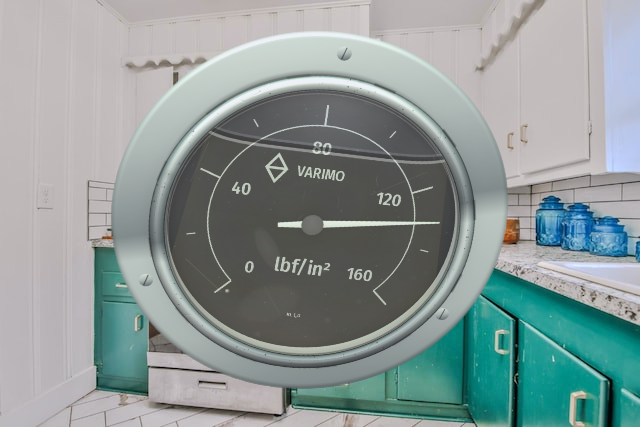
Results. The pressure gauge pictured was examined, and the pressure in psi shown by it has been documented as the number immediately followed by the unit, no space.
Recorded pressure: 130psi
